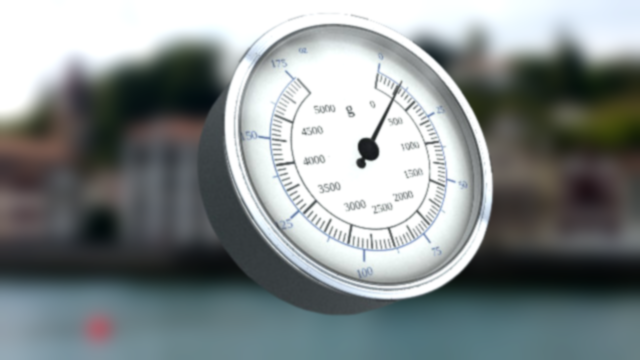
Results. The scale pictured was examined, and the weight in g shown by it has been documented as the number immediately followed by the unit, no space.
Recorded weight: 250g
